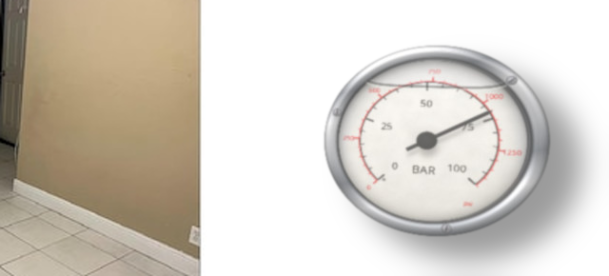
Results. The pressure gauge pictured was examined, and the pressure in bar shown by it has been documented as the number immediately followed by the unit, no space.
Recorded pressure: 72.5bar
